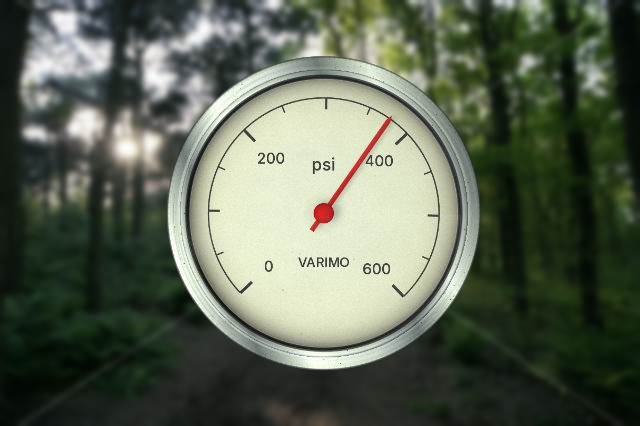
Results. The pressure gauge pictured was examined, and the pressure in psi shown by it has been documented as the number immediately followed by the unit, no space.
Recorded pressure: 375psi
